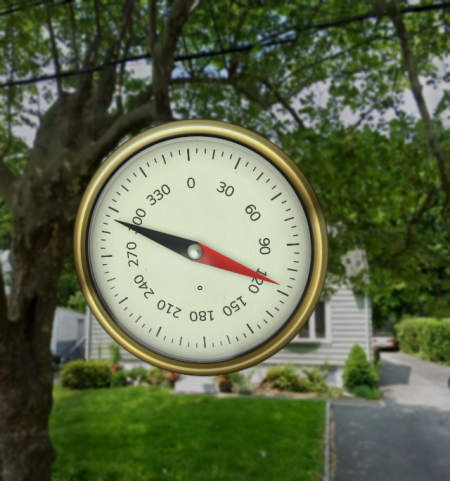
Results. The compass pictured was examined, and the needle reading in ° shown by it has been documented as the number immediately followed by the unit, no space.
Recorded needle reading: 115°
